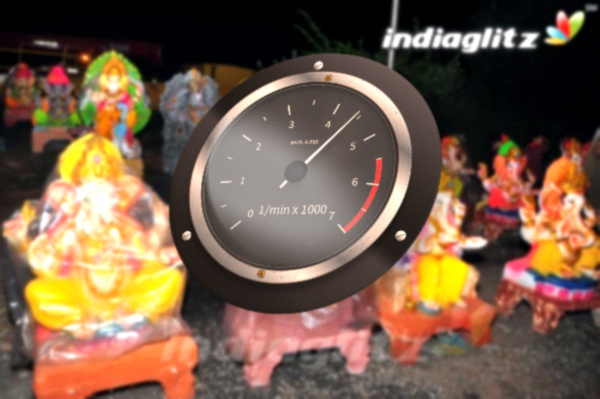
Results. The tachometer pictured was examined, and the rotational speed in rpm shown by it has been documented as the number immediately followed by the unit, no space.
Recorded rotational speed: 4500rpm
